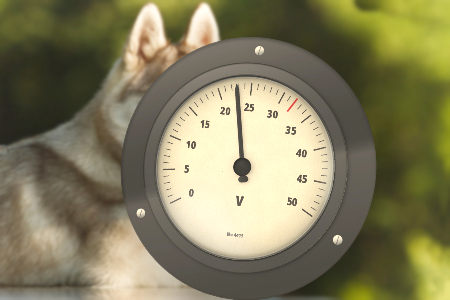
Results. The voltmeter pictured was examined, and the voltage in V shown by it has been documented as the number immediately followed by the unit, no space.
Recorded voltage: 23V
